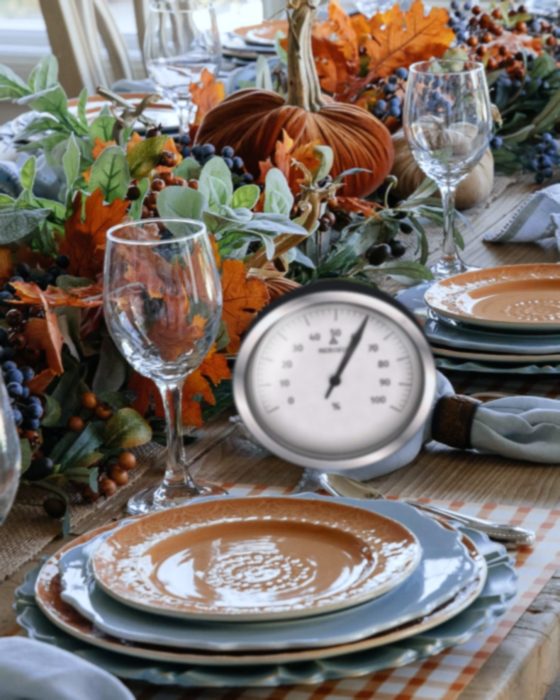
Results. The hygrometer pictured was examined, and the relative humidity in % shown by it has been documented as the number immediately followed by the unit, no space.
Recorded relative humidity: 60%
